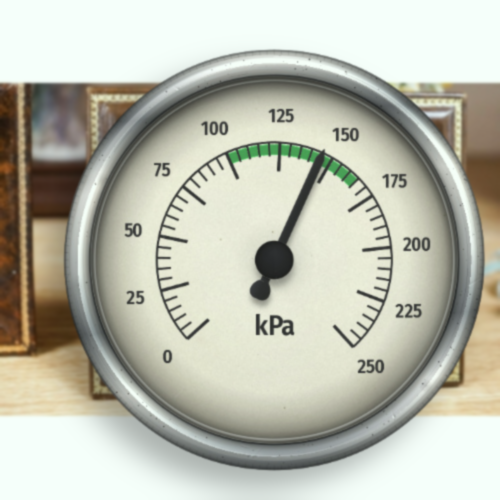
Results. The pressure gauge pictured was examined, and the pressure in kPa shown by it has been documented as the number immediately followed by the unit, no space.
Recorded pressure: 145kPa
